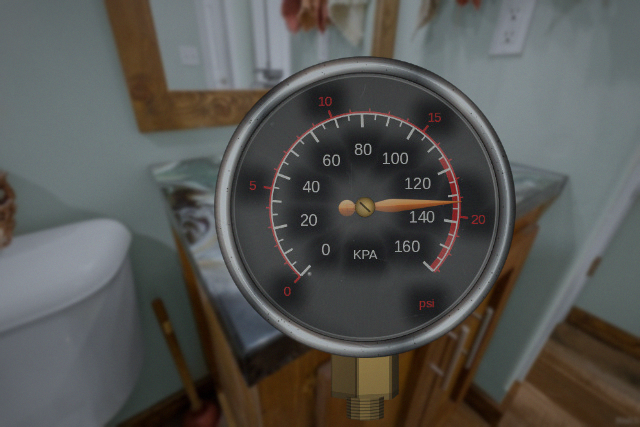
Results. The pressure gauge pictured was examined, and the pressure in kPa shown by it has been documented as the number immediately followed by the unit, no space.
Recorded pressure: 132.5kPa
